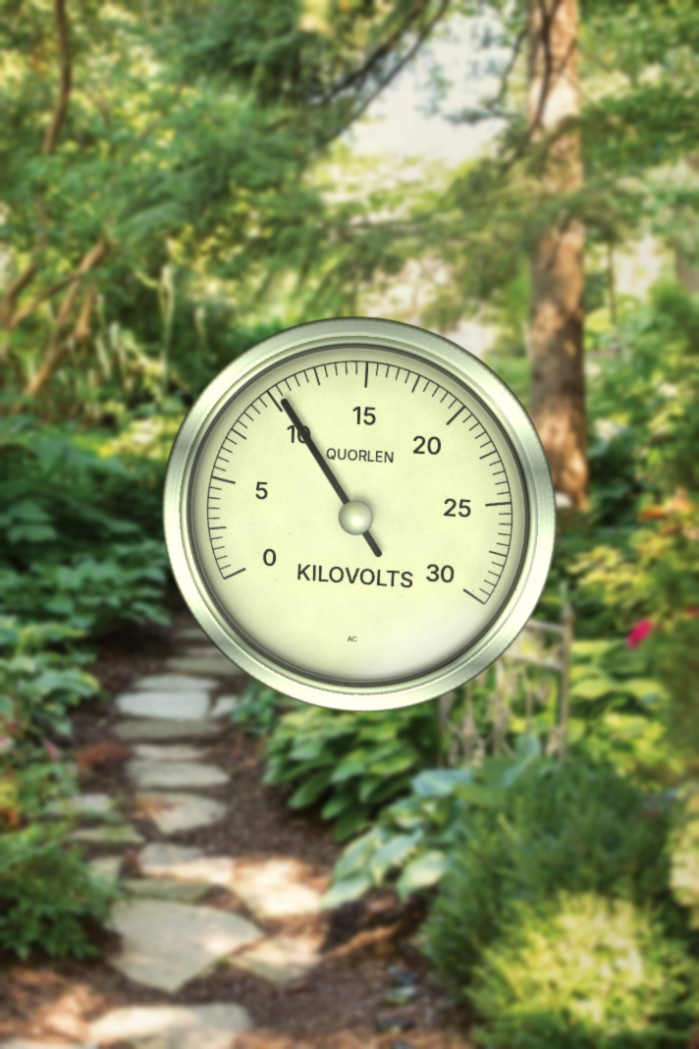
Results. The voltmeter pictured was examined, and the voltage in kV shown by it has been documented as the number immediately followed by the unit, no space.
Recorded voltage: 10.5kV
